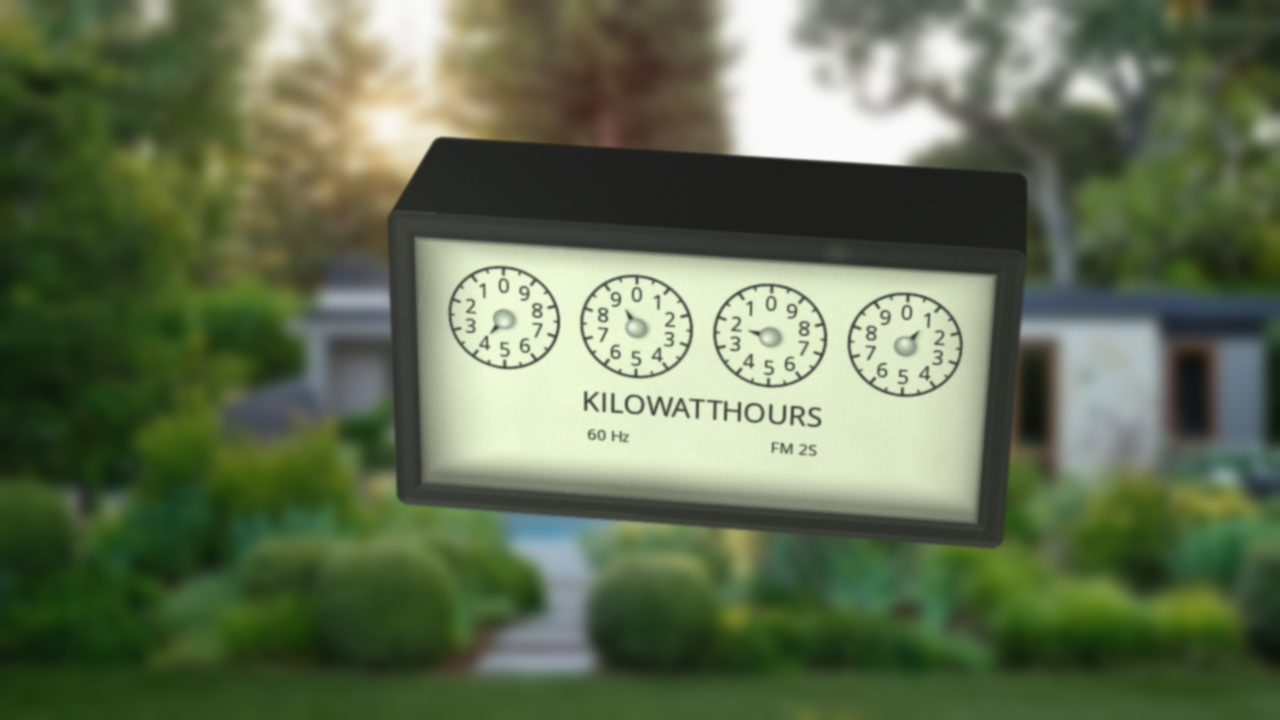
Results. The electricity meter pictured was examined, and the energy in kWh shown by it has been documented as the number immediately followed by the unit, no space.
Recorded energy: 3921kWh
